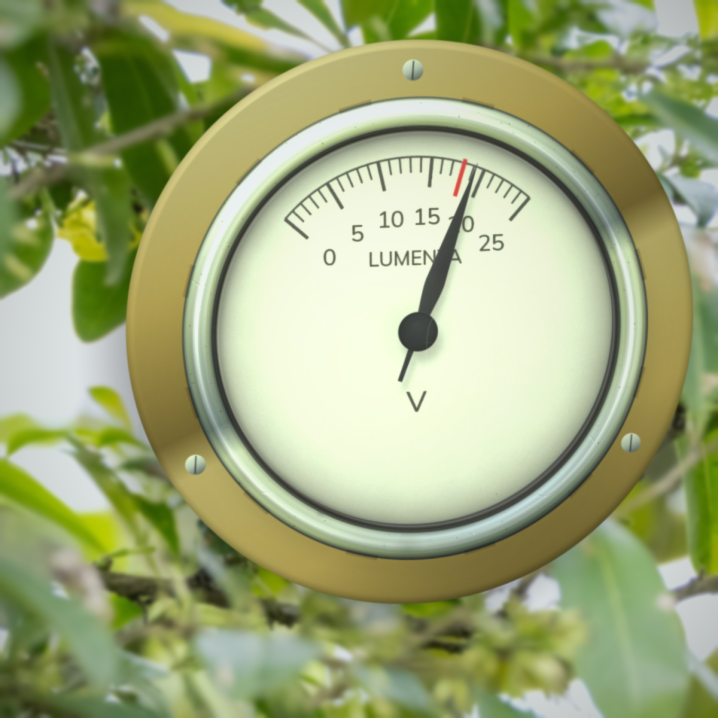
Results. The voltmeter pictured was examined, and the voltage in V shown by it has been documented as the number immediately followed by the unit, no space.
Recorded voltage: 19V
